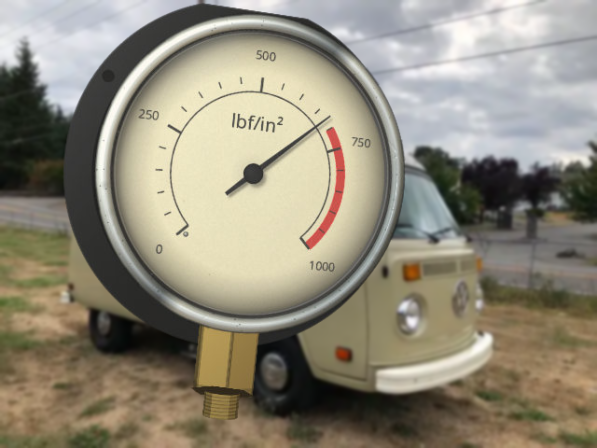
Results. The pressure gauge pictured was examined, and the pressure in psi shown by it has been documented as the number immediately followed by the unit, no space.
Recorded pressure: 675psi
